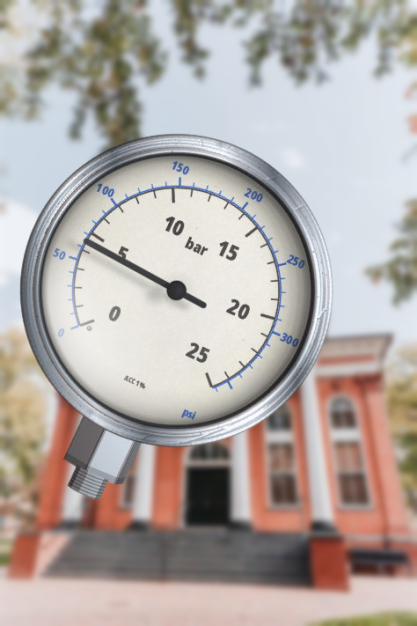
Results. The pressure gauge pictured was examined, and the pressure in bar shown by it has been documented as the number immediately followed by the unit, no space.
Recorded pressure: 4.5bar
